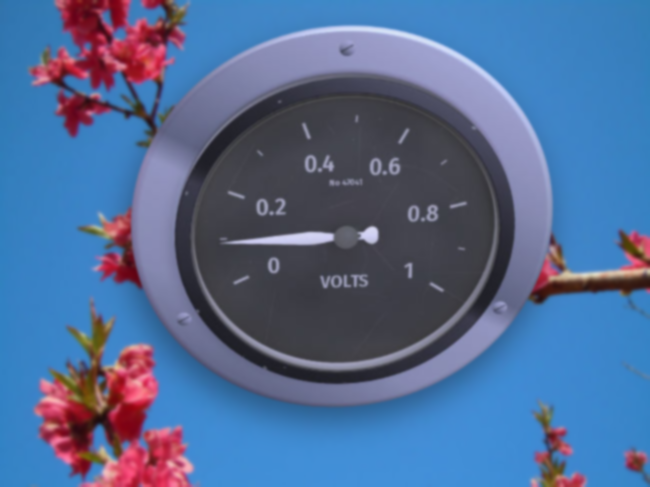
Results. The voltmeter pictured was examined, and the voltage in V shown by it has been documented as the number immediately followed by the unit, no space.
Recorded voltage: 0.1V
